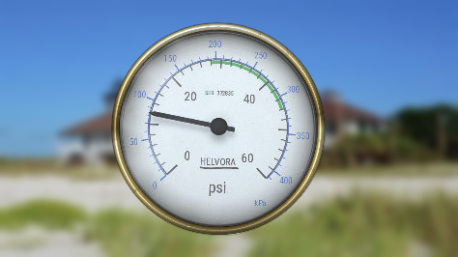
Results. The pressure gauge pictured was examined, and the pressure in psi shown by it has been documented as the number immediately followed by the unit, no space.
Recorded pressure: 12psi
